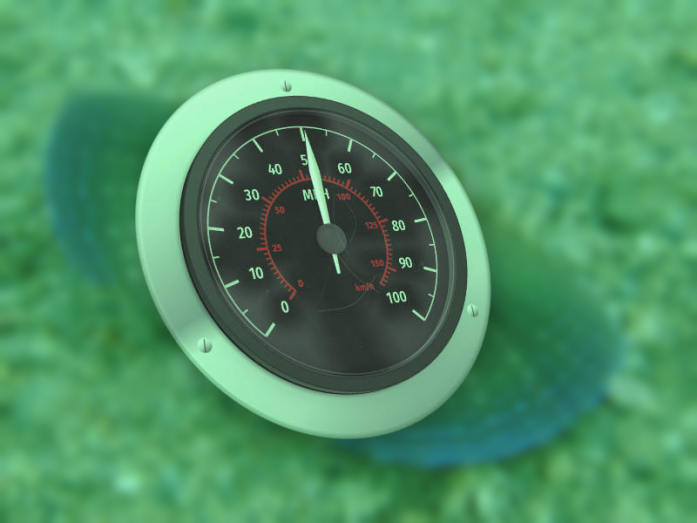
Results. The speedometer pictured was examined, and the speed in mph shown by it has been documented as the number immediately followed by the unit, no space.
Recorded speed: 50mph
